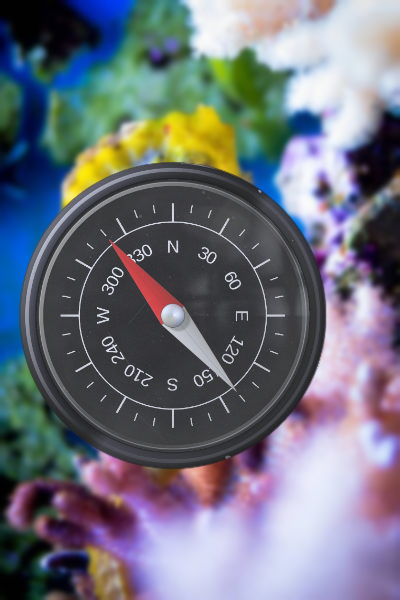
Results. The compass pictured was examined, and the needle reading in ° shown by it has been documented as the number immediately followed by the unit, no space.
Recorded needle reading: 320°
